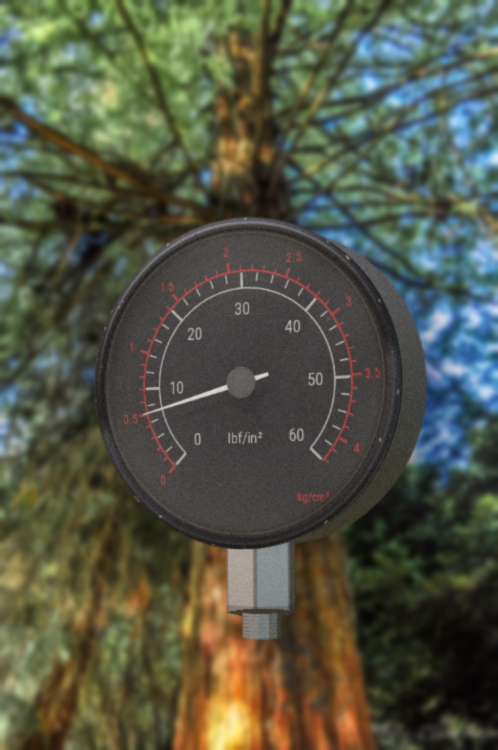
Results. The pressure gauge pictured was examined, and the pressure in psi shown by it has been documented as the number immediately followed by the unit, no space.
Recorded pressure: 7psi
